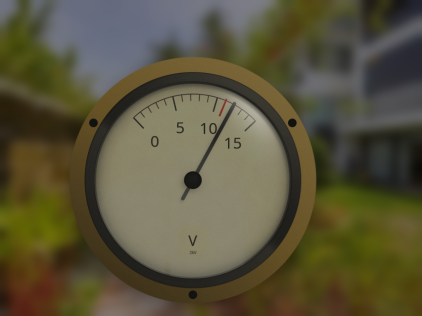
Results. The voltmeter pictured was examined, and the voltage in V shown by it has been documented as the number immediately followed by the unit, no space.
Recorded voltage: 12V
